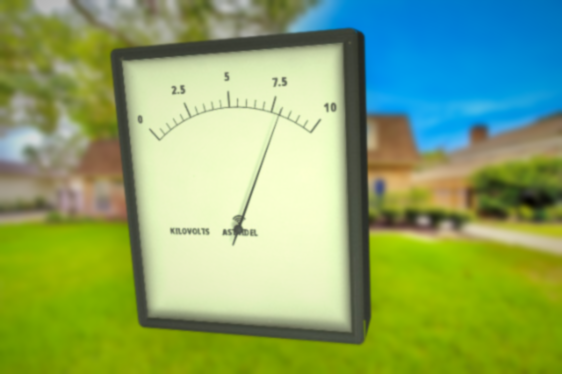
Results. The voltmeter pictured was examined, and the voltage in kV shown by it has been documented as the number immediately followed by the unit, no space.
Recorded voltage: 8kV
